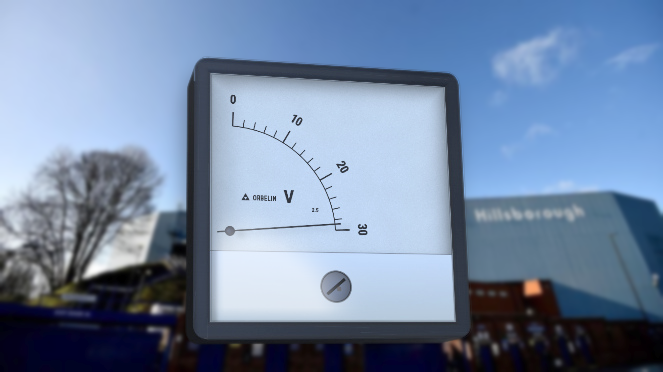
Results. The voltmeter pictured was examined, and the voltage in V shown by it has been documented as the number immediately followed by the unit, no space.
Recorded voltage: 29V
